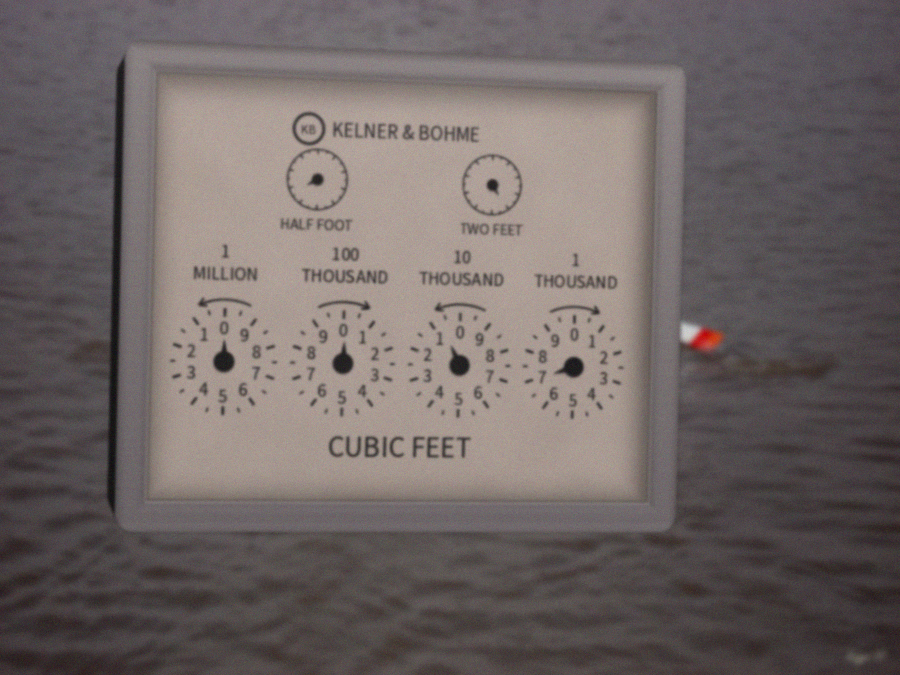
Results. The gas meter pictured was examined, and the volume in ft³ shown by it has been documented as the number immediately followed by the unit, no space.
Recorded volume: 700ft³
